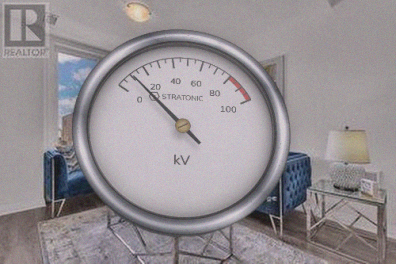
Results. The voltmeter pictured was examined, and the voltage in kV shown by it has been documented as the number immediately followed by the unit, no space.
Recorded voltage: 10kV
